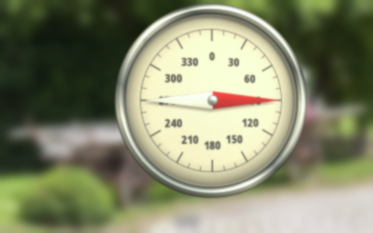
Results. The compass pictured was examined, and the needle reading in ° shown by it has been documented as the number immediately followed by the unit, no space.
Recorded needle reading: 90°
